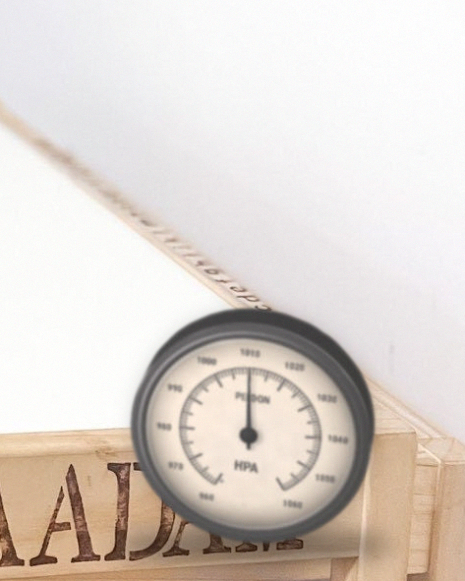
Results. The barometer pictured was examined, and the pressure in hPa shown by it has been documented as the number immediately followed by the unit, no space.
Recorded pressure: 1010hPa
